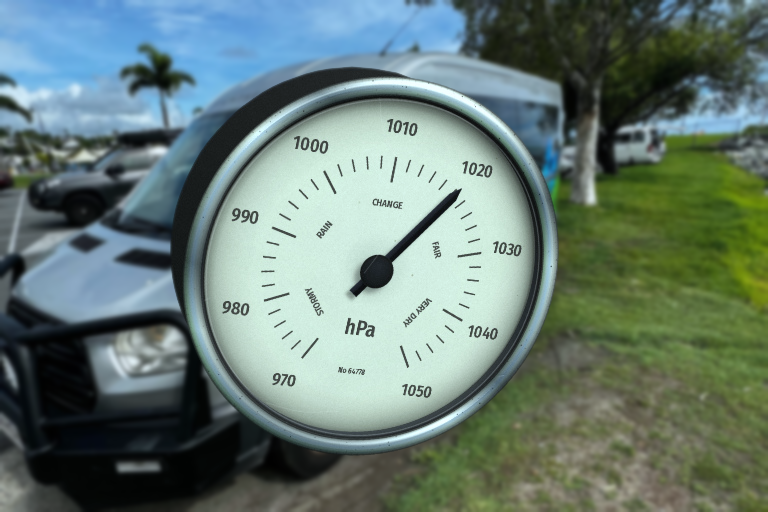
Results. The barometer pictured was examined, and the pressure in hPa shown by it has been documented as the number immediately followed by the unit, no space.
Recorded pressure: 1020hPa
